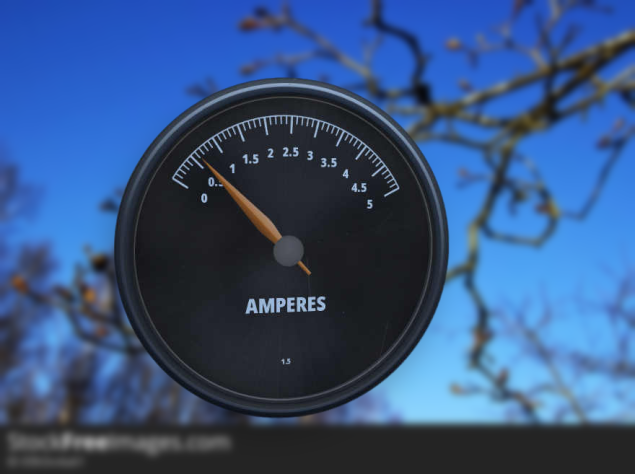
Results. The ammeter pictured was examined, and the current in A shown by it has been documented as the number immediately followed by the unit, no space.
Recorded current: 0.6A
